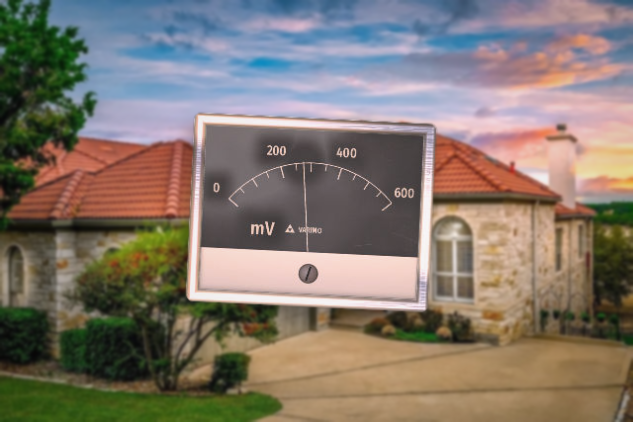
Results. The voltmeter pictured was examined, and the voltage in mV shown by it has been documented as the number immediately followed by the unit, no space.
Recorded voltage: 275mV
